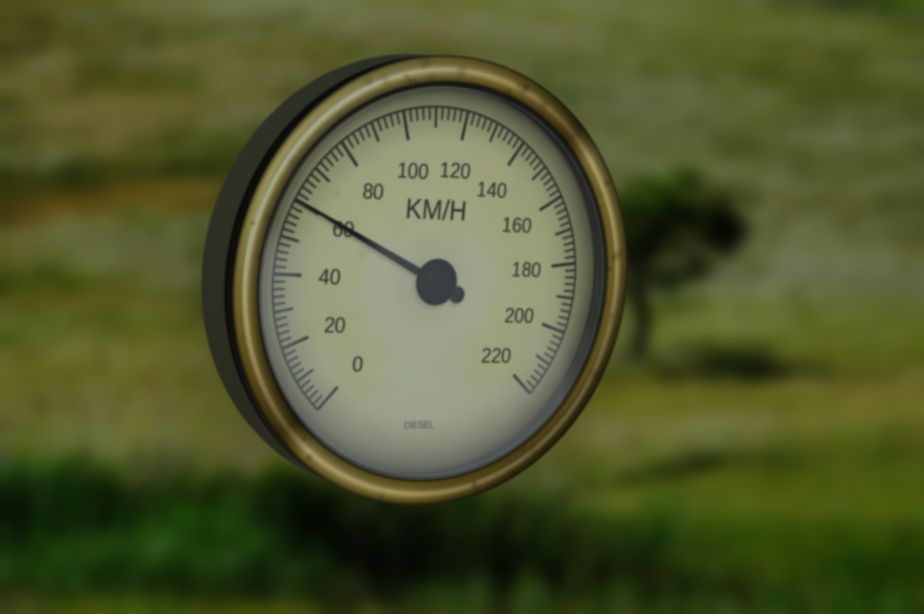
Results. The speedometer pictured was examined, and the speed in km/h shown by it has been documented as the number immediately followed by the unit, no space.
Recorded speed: 60km/h
